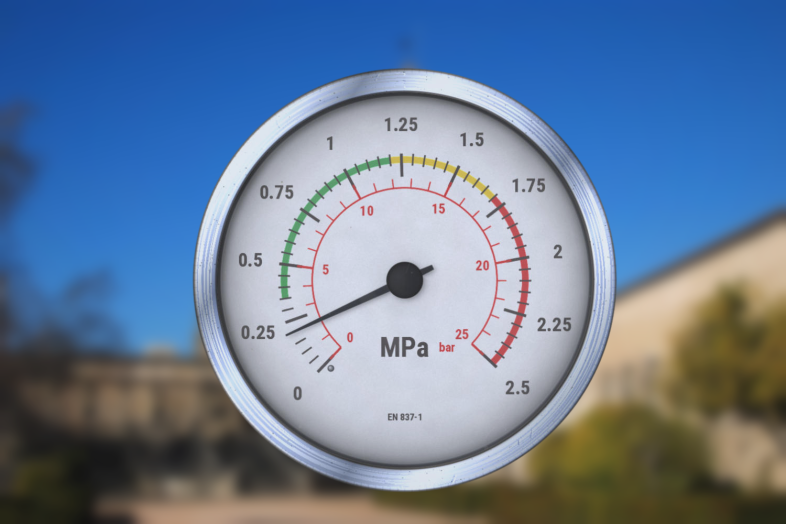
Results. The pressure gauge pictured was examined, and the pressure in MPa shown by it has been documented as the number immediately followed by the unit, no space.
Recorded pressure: 0.2MPa
